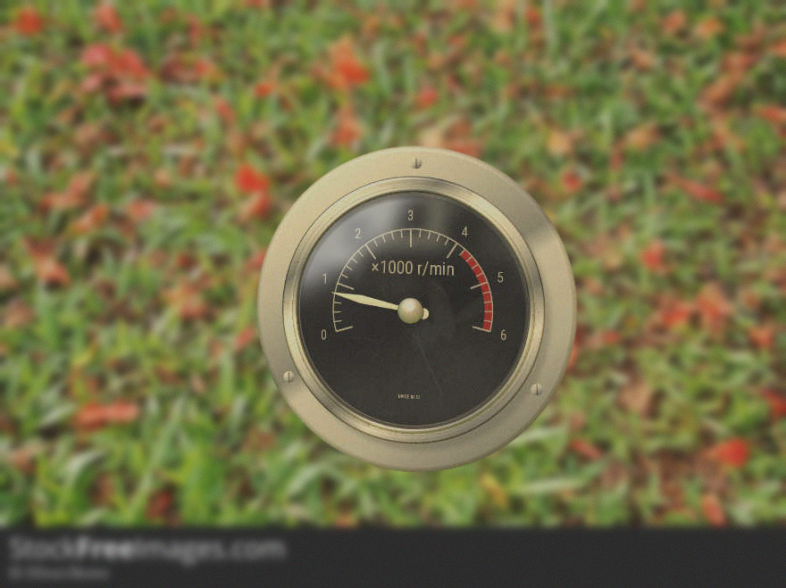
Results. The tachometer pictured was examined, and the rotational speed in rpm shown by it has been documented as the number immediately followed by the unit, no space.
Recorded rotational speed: 800rpm
